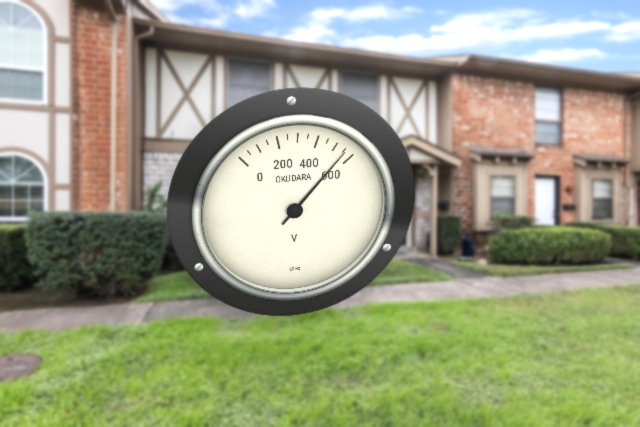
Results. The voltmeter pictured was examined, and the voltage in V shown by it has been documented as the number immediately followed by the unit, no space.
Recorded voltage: 550V
